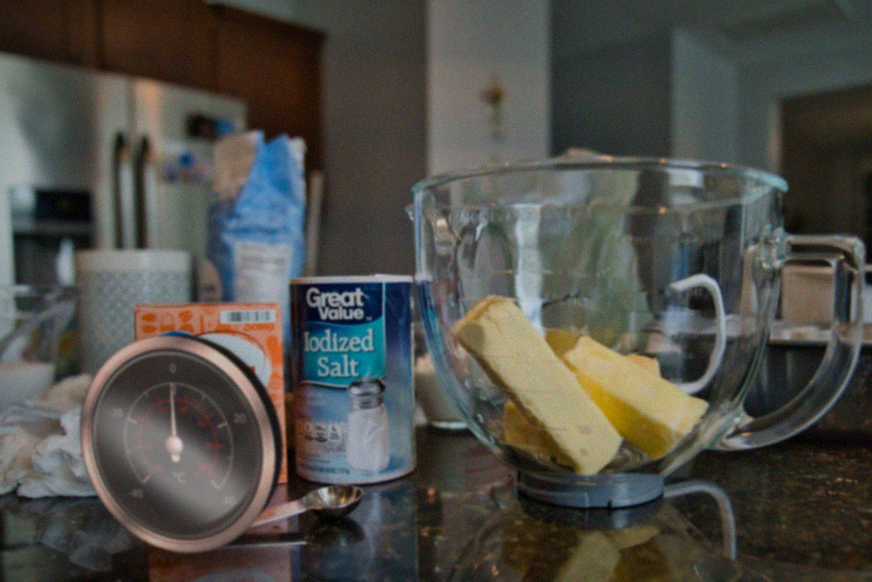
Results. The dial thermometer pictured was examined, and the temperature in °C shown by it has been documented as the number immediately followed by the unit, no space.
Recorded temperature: 0°C
